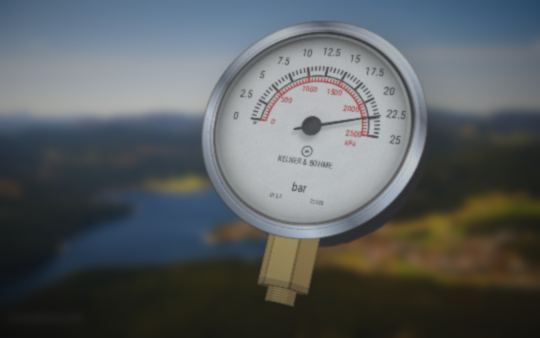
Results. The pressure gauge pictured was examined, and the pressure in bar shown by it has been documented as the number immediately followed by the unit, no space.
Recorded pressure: 22.5bar
